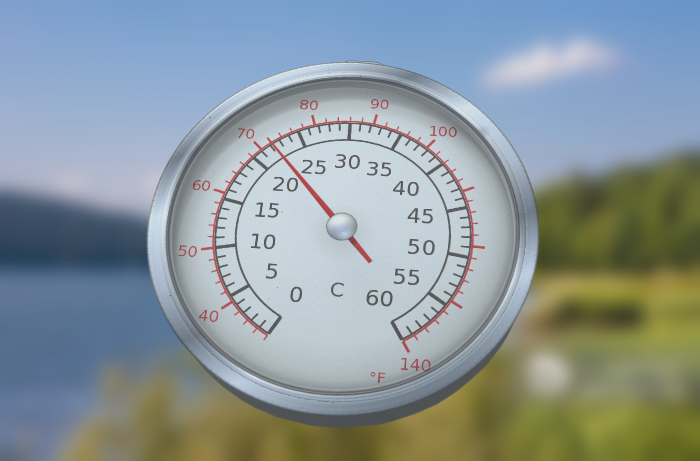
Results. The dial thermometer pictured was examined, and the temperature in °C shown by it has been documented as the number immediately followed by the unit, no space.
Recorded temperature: 22°C
